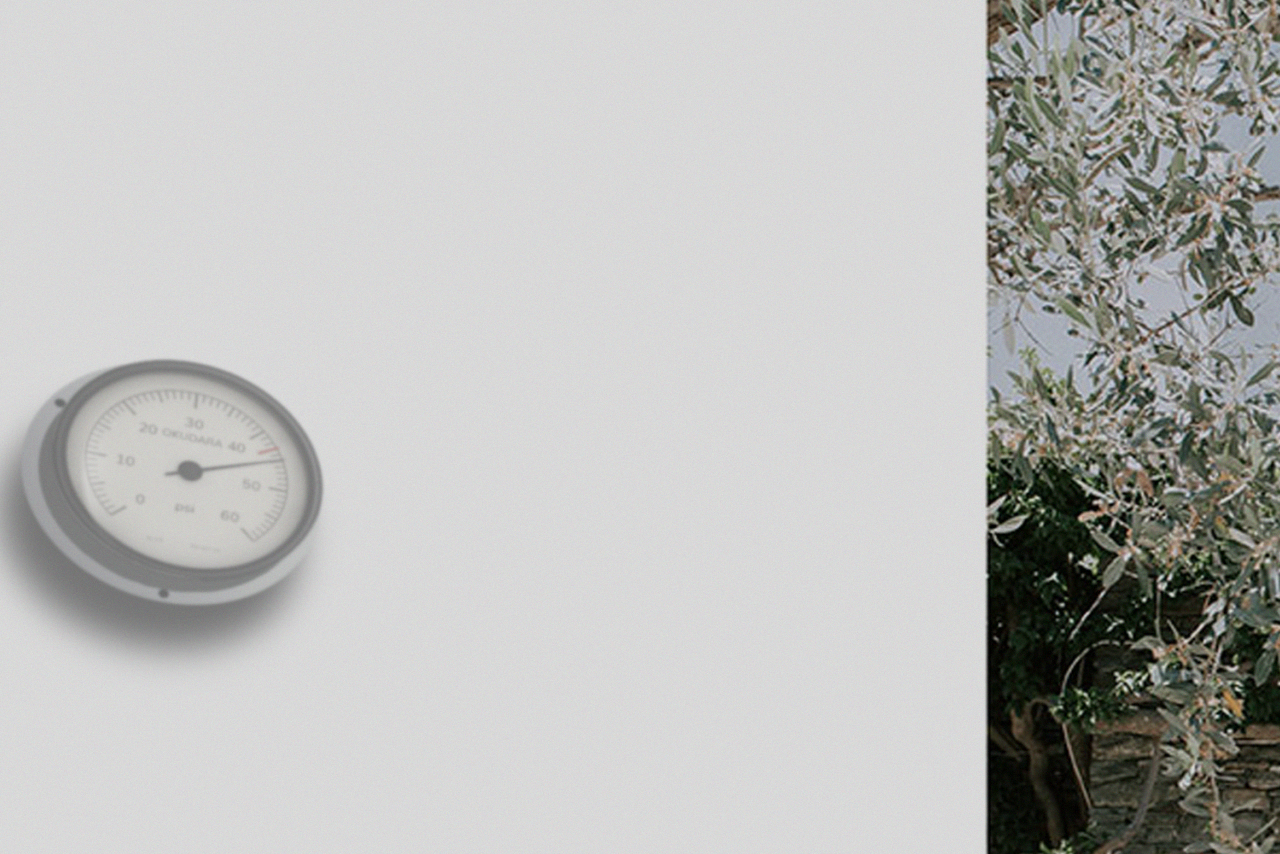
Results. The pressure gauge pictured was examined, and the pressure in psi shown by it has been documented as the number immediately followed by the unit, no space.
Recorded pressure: 45psi
